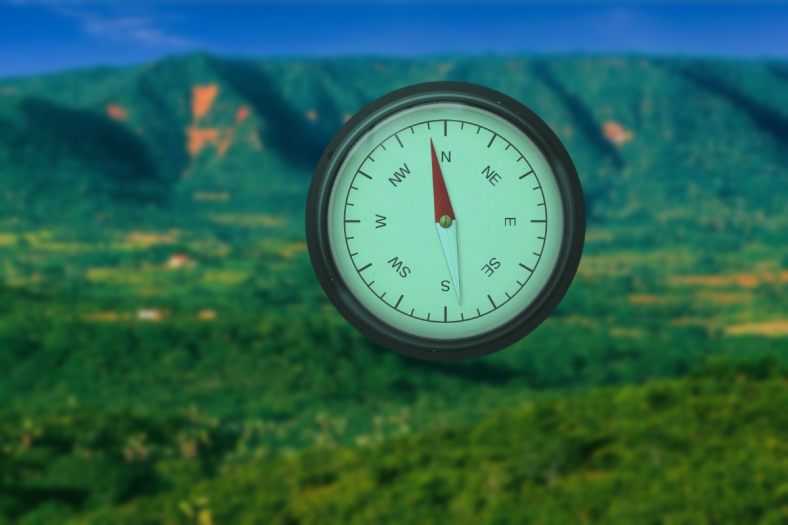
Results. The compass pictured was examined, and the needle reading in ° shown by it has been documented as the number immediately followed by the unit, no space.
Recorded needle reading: 350°
